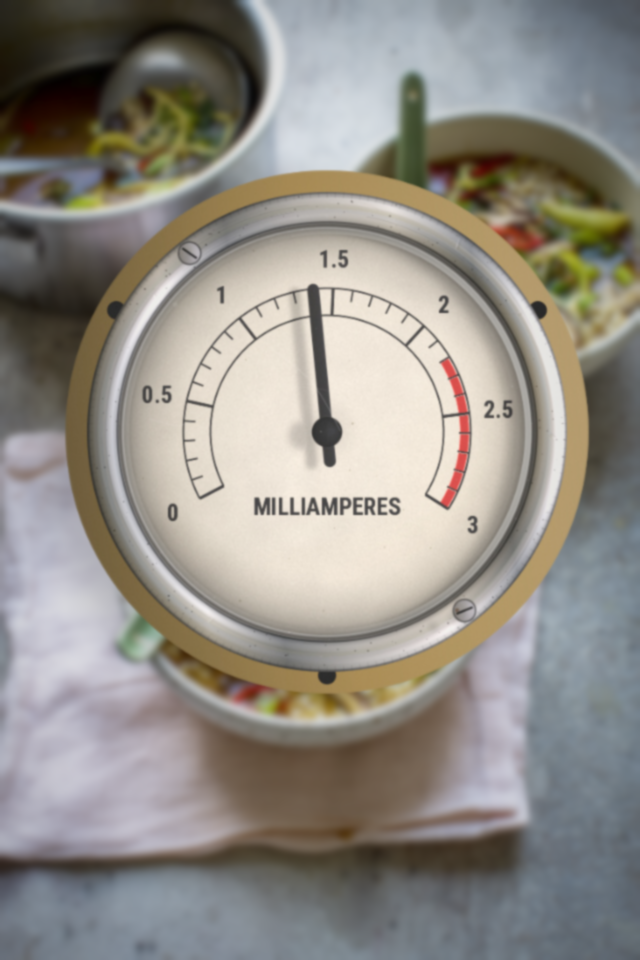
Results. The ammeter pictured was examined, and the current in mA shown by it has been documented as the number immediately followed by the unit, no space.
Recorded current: 1.4mA
